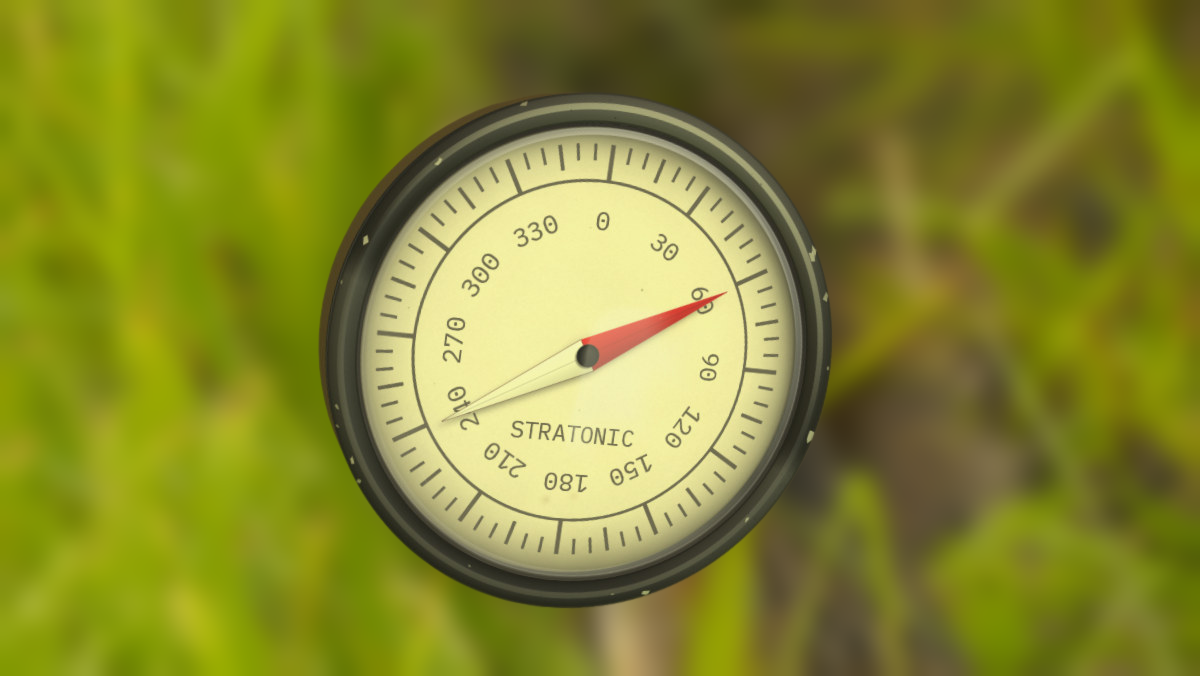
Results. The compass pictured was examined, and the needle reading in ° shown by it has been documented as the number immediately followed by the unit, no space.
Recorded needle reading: 60°
